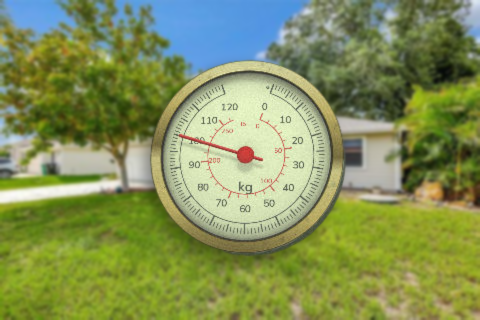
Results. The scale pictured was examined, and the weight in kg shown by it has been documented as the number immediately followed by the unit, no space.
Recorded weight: 100kg
